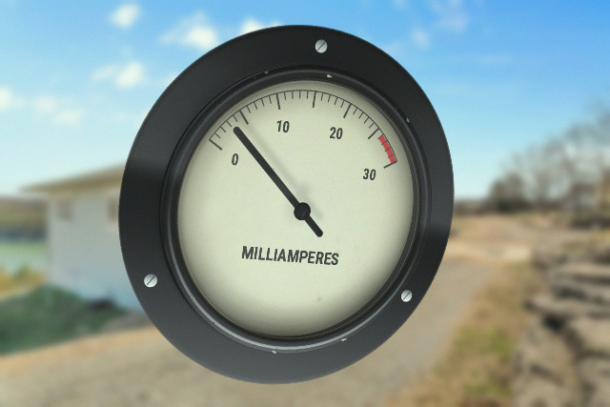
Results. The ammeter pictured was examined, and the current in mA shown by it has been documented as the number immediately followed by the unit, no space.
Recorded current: 3mA
